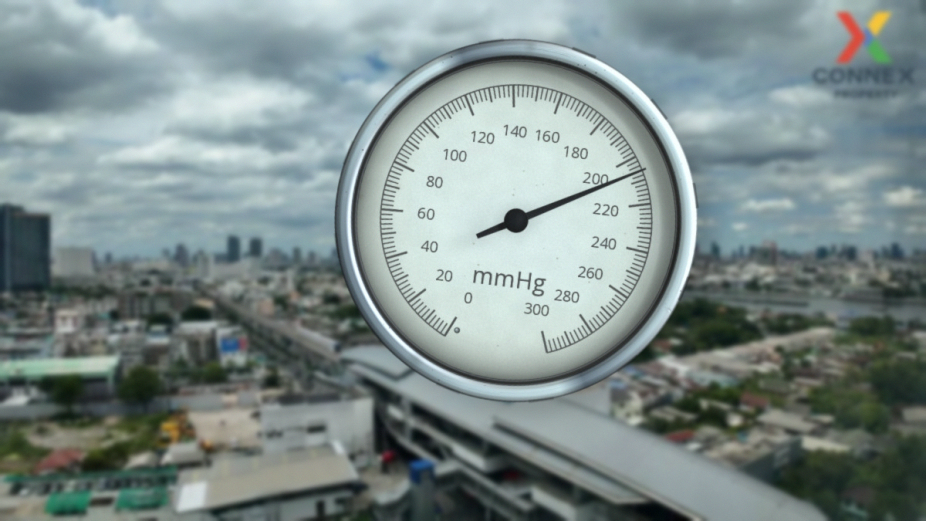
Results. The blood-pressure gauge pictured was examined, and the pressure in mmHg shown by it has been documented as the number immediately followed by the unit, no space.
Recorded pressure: 206mmHg
